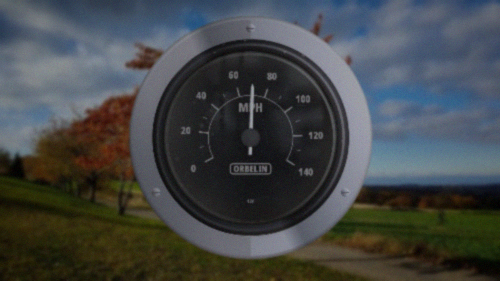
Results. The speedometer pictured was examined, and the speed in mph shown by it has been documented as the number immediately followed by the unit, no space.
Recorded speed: 70mph
